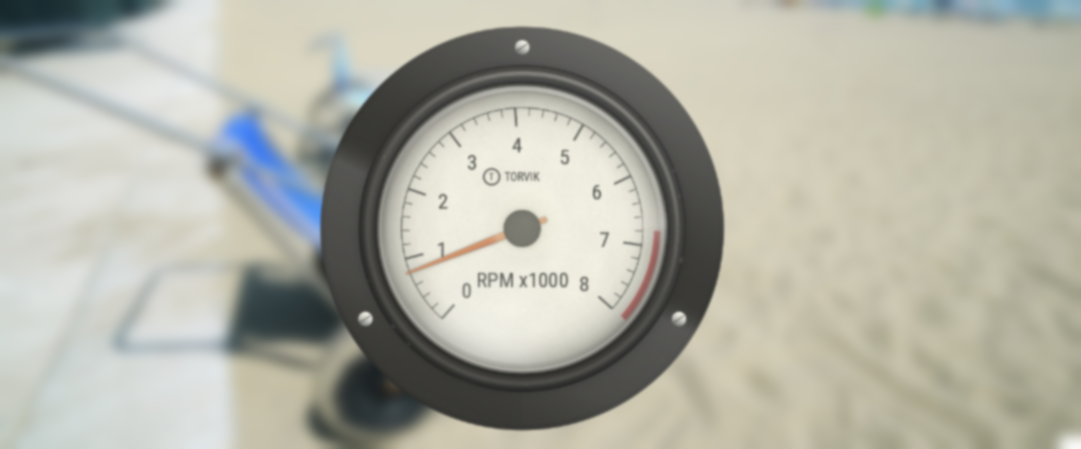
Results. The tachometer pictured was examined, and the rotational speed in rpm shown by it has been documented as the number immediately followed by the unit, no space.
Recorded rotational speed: 800rpm
